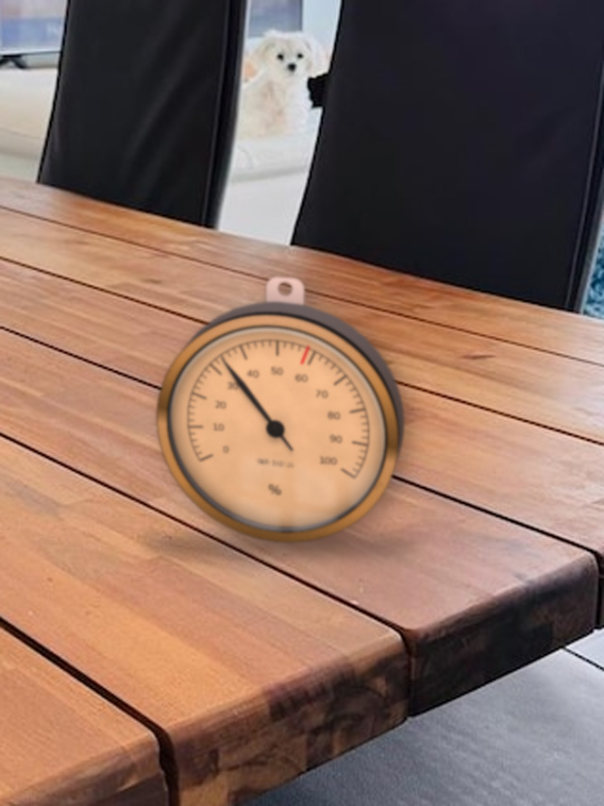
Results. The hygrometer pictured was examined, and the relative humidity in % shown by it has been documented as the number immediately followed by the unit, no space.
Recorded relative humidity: 34%
